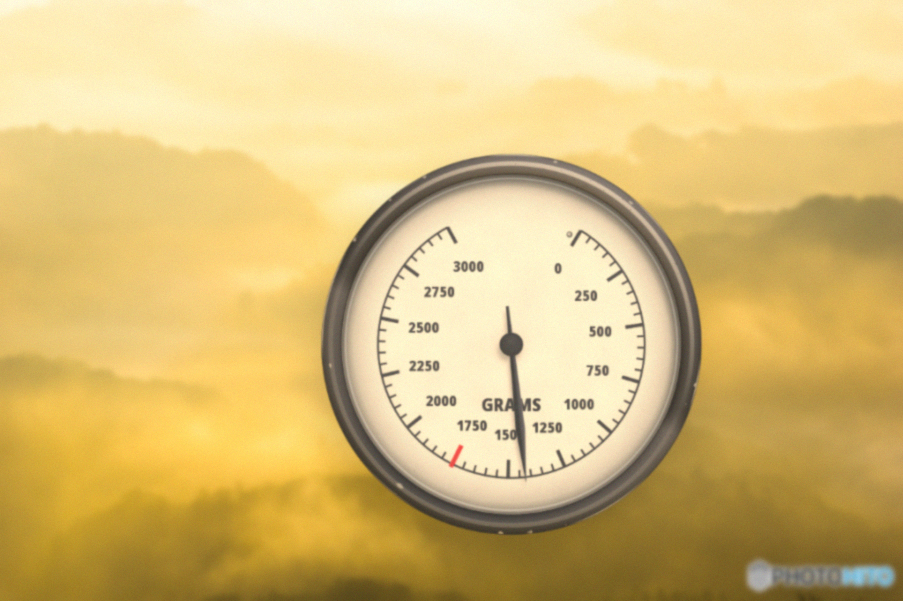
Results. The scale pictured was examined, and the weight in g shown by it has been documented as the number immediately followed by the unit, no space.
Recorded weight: 1425g
